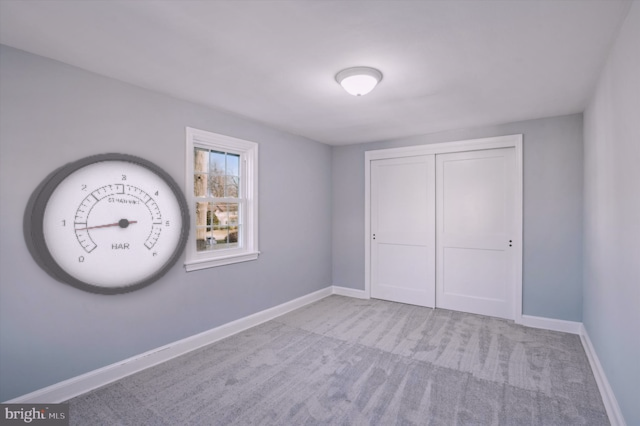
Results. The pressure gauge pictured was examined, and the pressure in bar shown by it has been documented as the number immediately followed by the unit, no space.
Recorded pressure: 0.8bar
